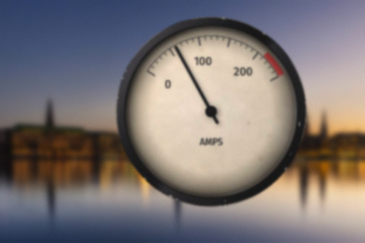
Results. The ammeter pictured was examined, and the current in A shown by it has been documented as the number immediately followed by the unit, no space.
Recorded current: 60A
